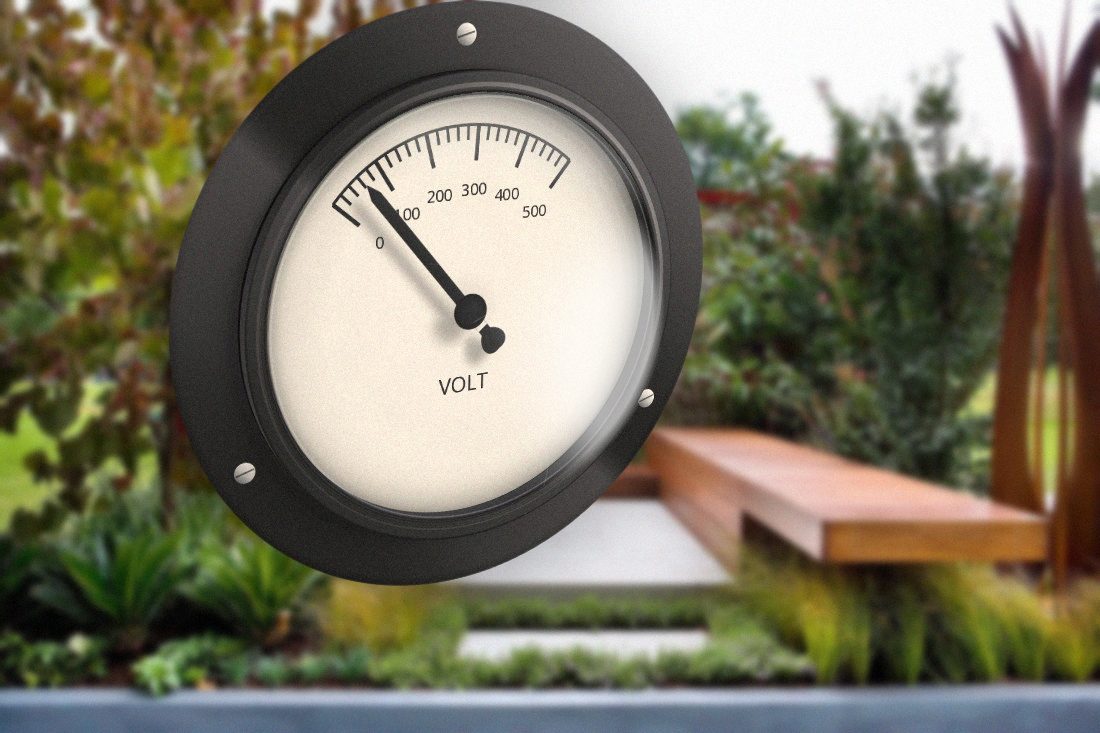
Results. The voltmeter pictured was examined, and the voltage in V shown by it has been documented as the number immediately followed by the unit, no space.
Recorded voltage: 60V
